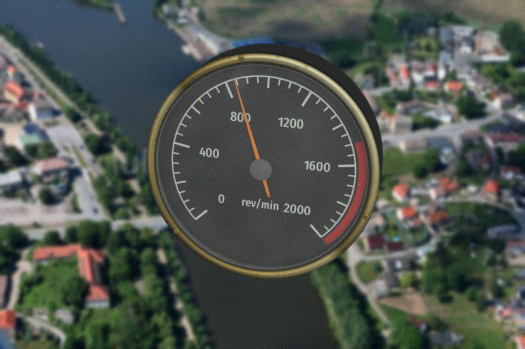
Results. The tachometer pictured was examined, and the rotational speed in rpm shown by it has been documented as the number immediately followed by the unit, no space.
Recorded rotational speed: 850rpm
